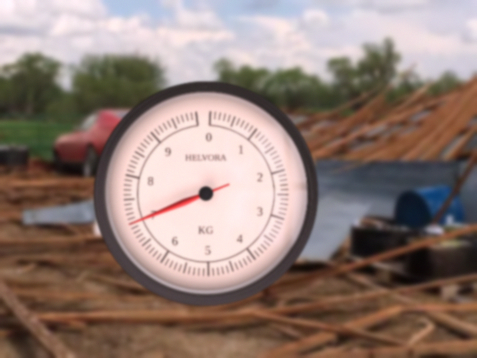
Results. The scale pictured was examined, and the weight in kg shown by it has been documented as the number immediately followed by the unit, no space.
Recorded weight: 7kg
